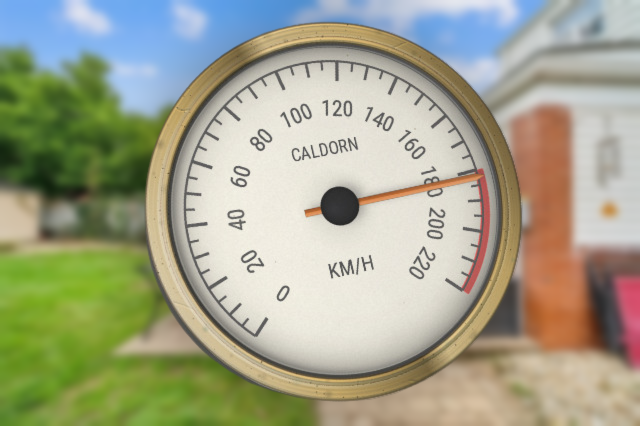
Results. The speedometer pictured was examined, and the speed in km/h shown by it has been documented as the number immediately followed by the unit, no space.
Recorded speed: 182.5km/h
